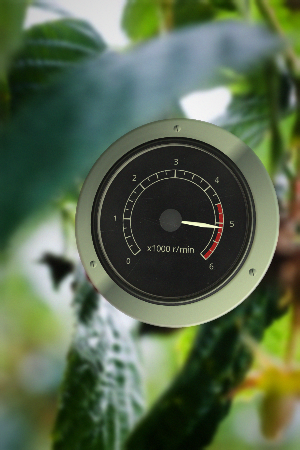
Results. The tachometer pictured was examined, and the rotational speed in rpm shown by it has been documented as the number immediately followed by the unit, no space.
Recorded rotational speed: 5125rpm
